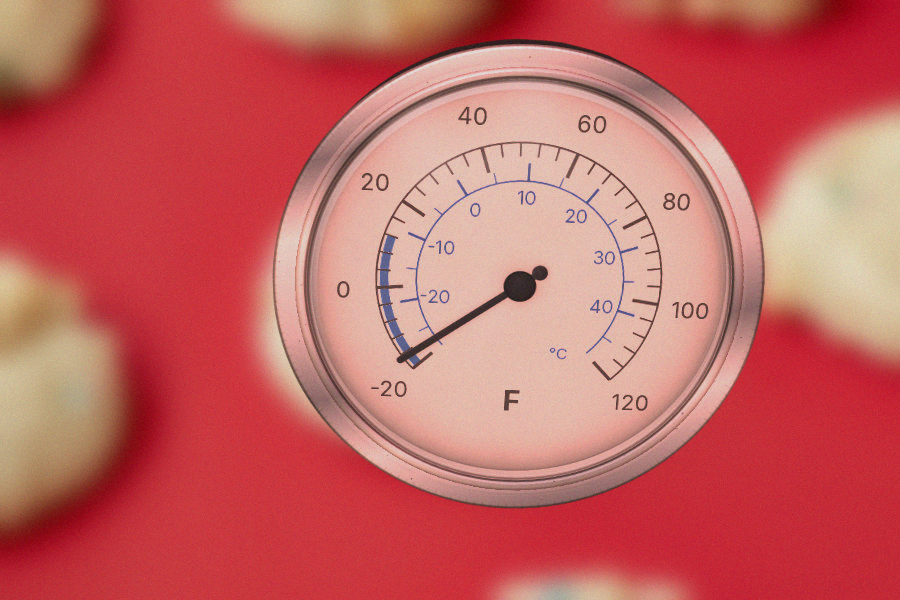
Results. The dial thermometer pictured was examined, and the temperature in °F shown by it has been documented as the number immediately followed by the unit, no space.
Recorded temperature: -16°F
